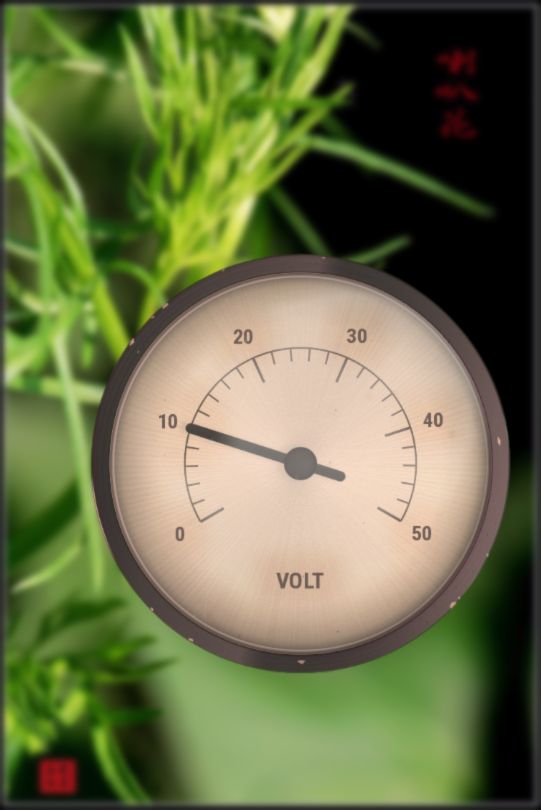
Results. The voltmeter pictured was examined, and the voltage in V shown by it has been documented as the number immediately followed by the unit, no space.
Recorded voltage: 10V
